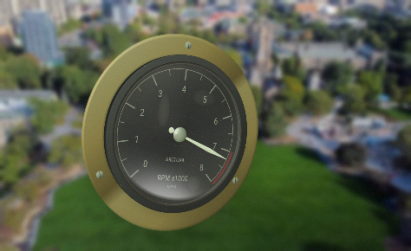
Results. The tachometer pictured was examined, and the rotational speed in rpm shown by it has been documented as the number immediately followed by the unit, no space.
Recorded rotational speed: 7250rpm
